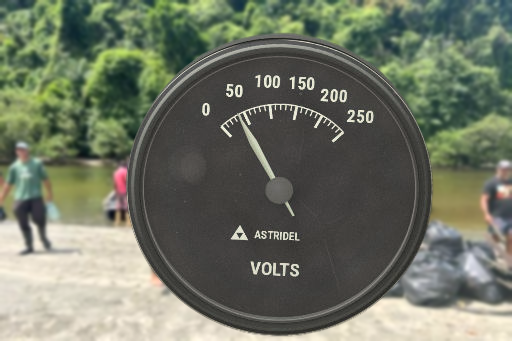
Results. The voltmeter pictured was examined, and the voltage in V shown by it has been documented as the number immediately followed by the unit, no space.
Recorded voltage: 40V
